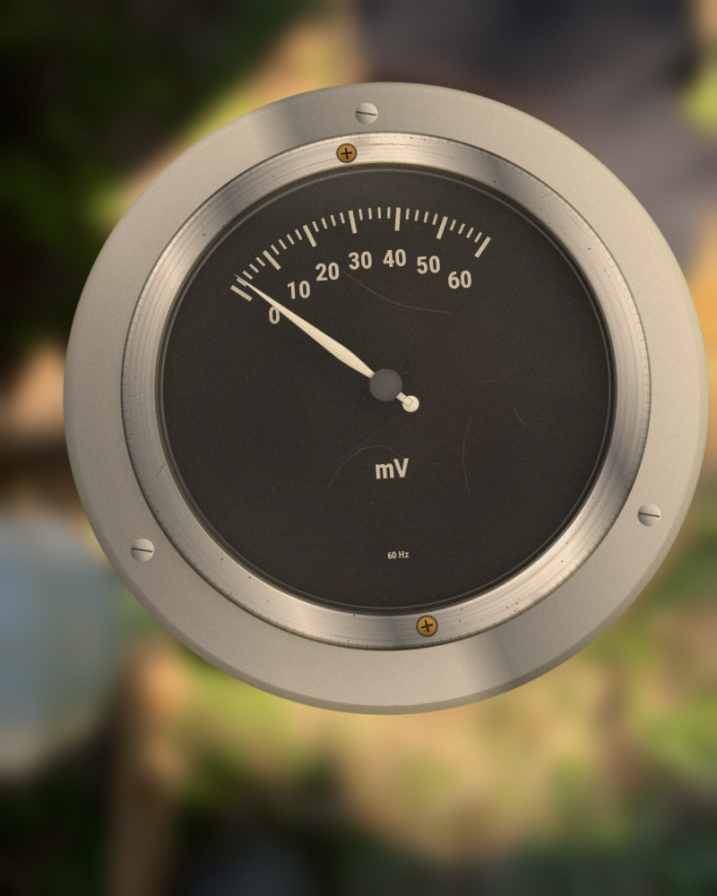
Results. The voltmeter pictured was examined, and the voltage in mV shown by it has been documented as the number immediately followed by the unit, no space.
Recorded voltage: 2mV
